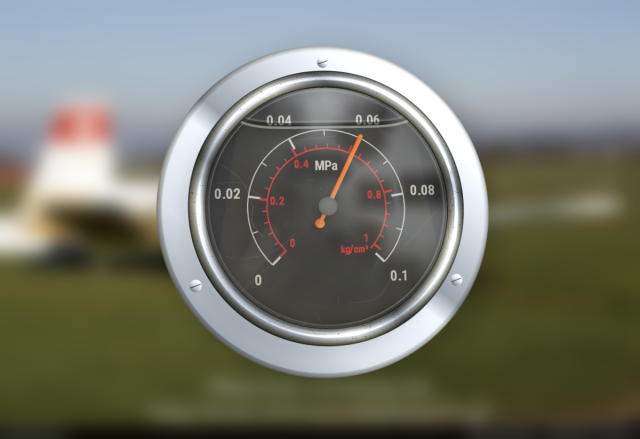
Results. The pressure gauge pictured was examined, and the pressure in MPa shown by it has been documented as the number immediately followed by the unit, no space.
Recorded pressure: 0.06MPa
